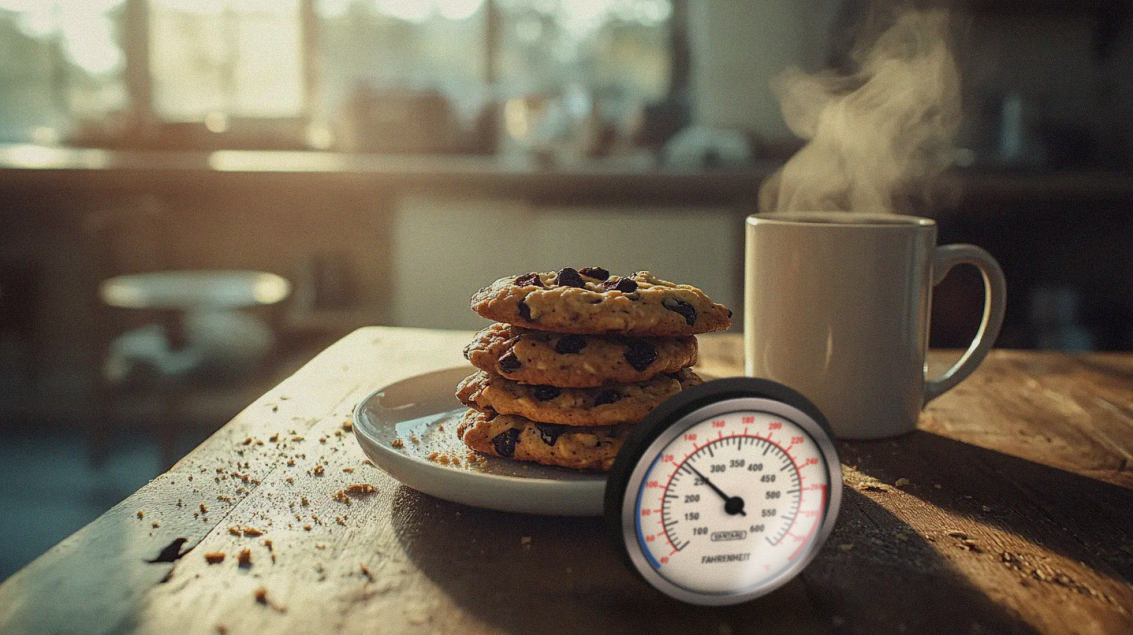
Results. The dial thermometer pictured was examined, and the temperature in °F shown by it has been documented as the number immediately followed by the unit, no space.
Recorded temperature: 260°F
